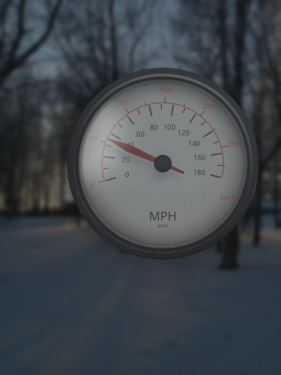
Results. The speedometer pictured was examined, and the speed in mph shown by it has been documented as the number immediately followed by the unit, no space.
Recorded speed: 35mph
